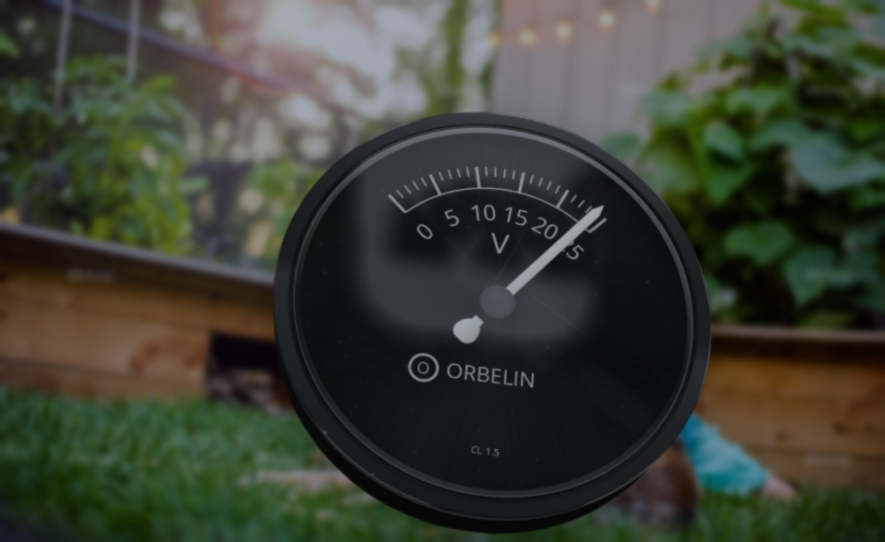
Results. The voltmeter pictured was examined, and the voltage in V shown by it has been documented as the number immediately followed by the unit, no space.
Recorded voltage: 24V
